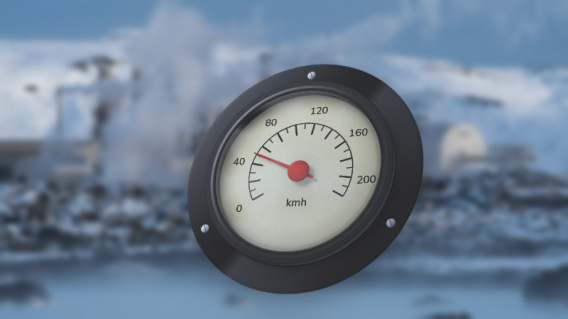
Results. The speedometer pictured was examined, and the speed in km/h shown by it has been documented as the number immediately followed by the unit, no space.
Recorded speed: 50km/h
